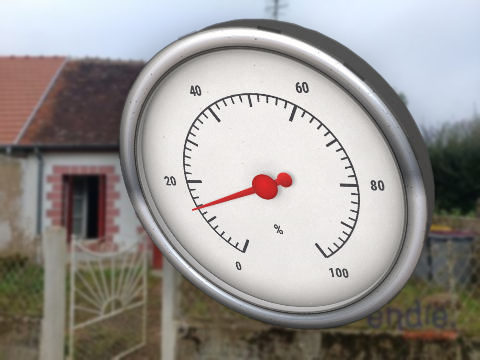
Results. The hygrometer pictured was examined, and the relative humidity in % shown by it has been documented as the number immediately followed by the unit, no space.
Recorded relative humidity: 14%
